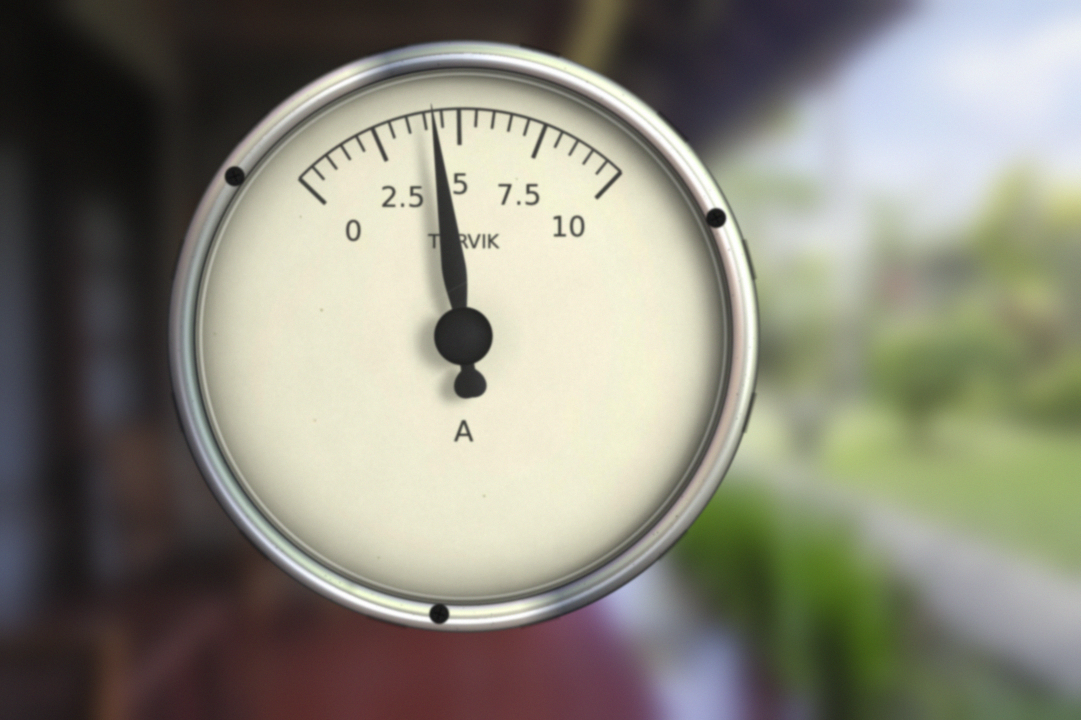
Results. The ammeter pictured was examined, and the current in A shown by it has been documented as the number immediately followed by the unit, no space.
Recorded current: 4.25A
